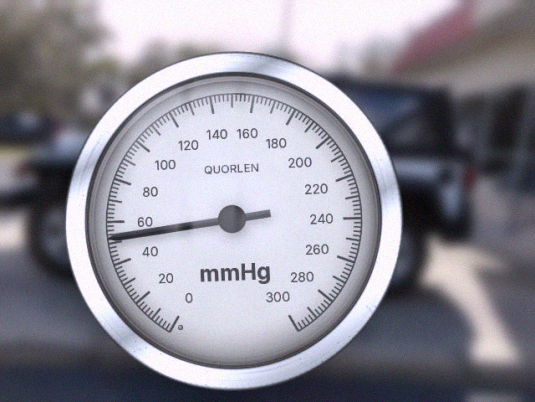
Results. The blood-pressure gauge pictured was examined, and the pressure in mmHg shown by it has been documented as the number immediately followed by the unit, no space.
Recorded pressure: 52mmHg
